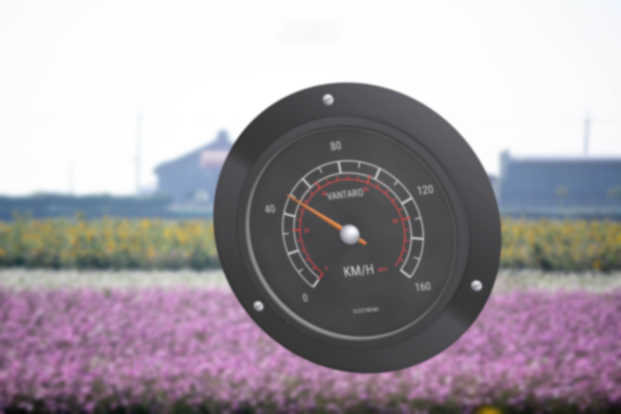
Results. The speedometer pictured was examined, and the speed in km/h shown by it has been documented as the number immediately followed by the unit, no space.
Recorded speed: 50km/h
